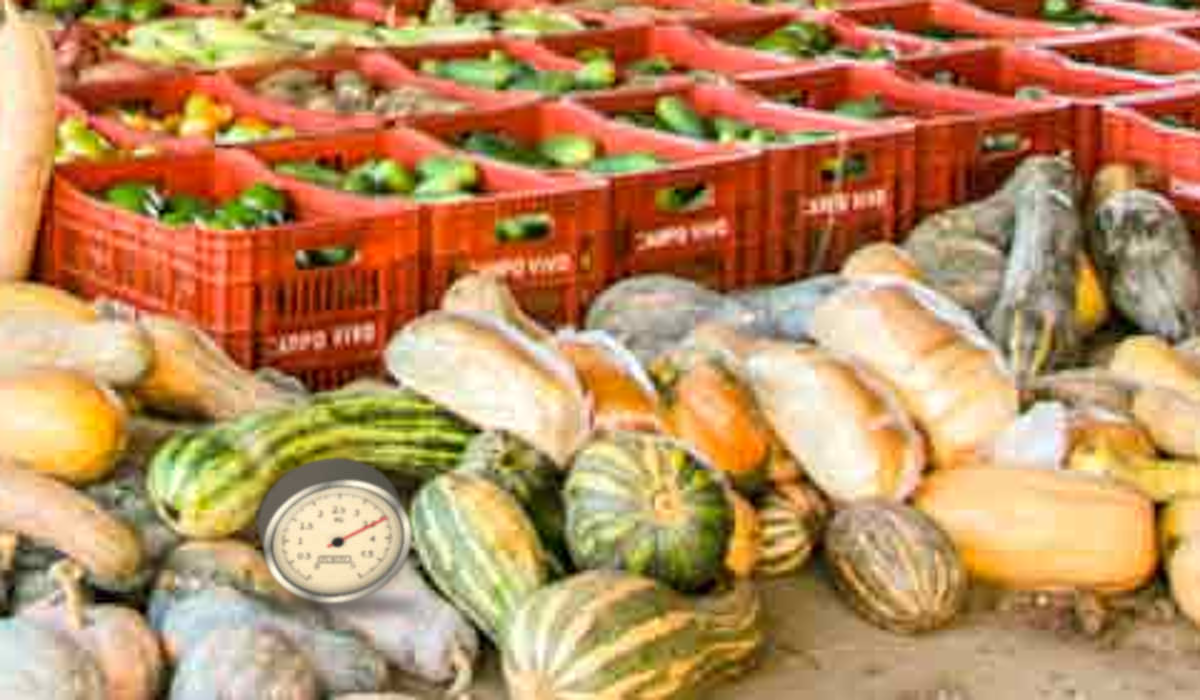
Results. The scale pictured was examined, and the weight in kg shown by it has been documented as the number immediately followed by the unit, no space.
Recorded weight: 3.5kg
